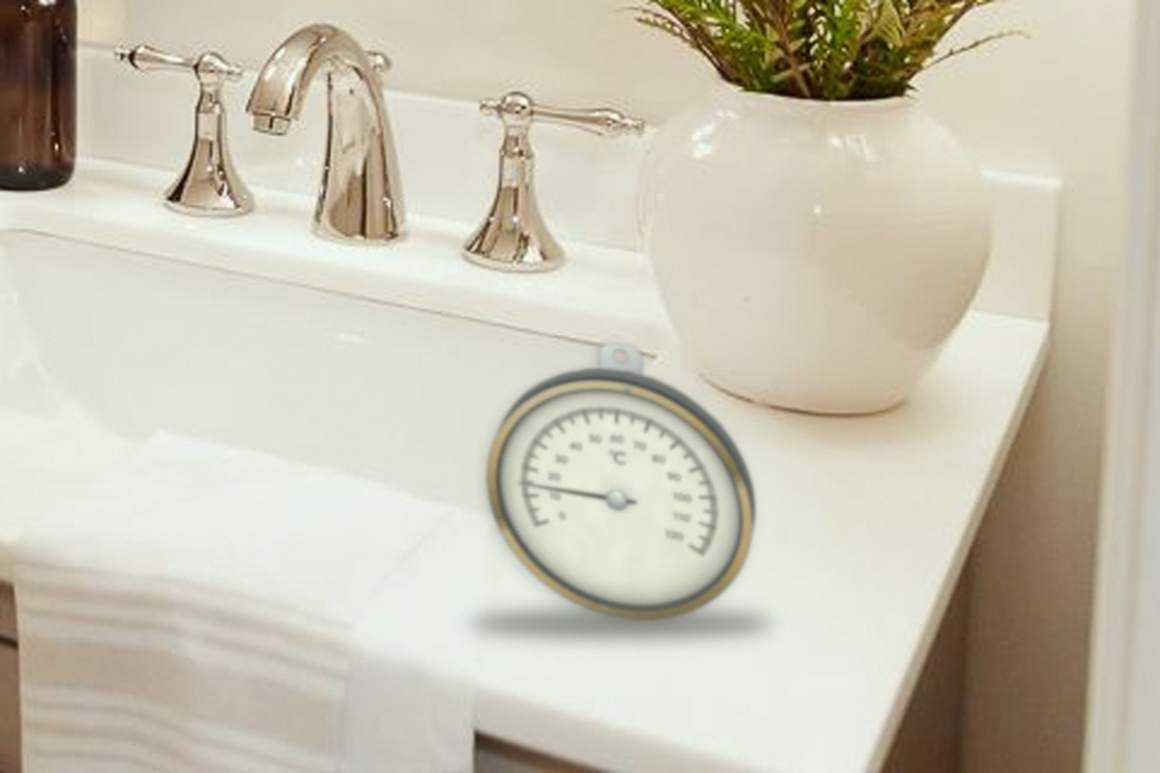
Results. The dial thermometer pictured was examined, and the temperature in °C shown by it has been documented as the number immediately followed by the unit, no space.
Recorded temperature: 15°C
